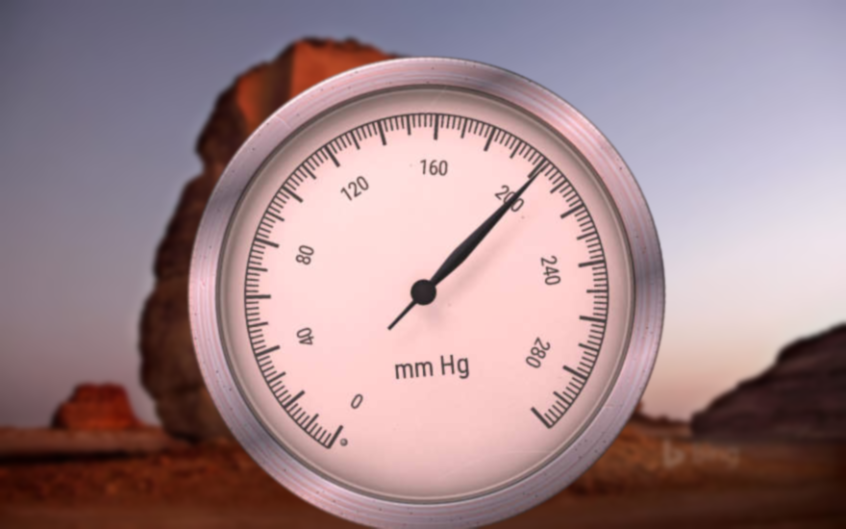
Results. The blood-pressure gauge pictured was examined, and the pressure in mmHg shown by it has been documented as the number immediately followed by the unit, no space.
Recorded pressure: 202mmHg
